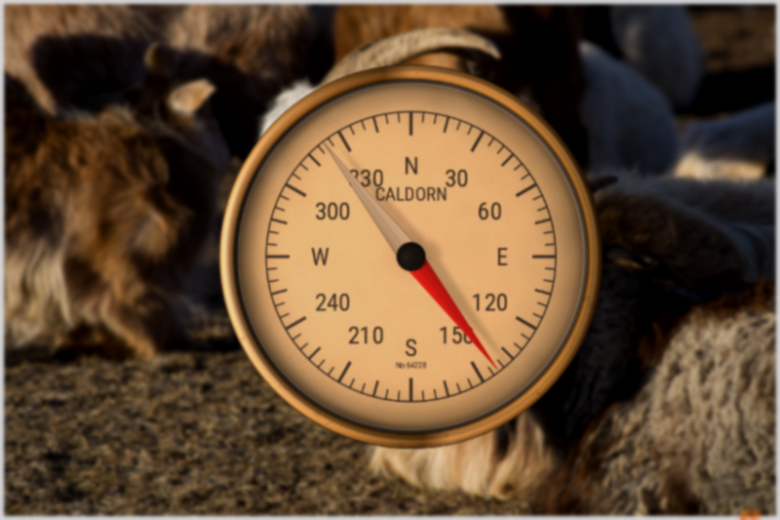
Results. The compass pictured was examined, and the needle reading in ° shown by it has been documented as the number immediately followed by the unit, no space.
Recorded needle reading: 142.5°
